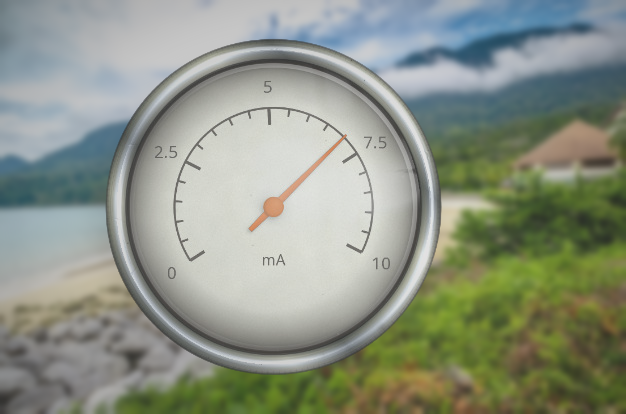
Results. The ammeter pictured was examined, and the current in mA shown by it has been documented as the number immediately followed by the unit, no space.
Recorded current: 7mA
